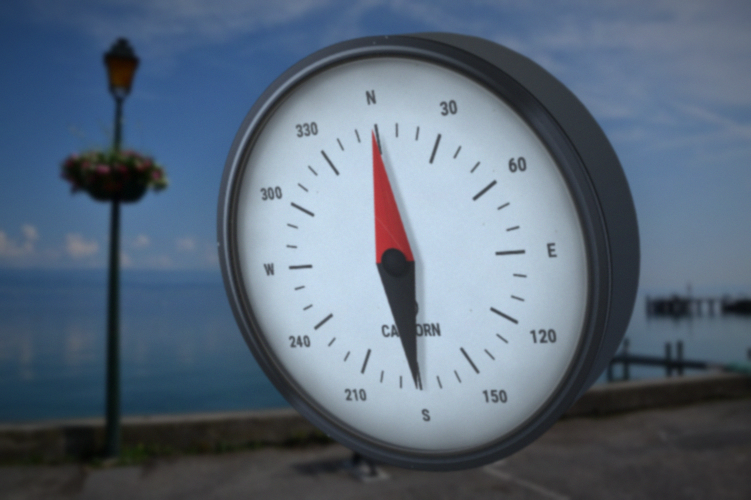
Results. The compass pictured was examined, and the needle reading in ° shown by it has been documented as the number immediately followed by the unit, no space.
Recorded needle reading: 0°
